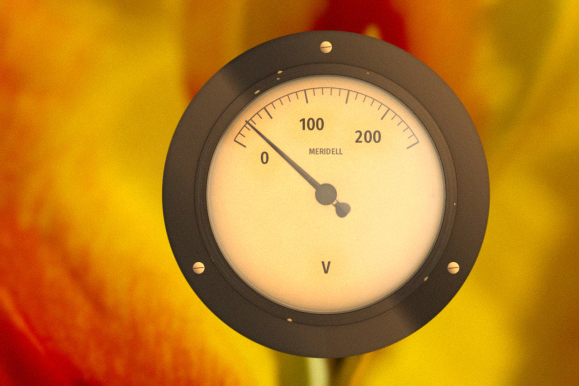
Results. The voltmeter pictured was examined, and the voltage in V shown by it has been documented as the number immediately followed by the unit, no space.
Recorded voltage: 25V
